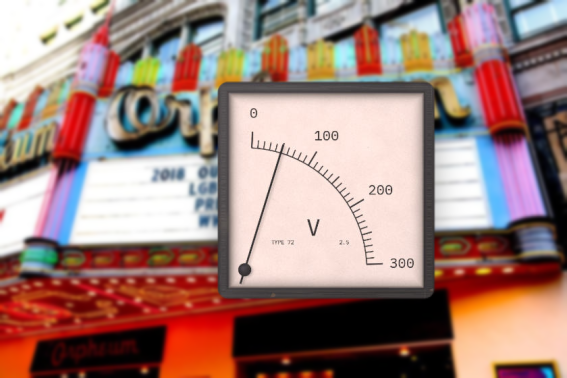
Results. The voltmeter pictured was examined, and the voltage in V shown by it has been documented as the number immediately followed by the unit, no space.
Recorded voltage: 50V
